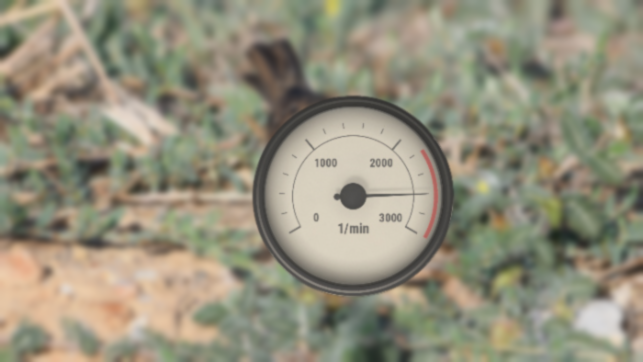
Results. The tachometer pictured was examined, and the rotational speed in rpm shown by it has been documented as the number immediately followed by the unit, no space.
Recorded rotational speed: 2600rpm
